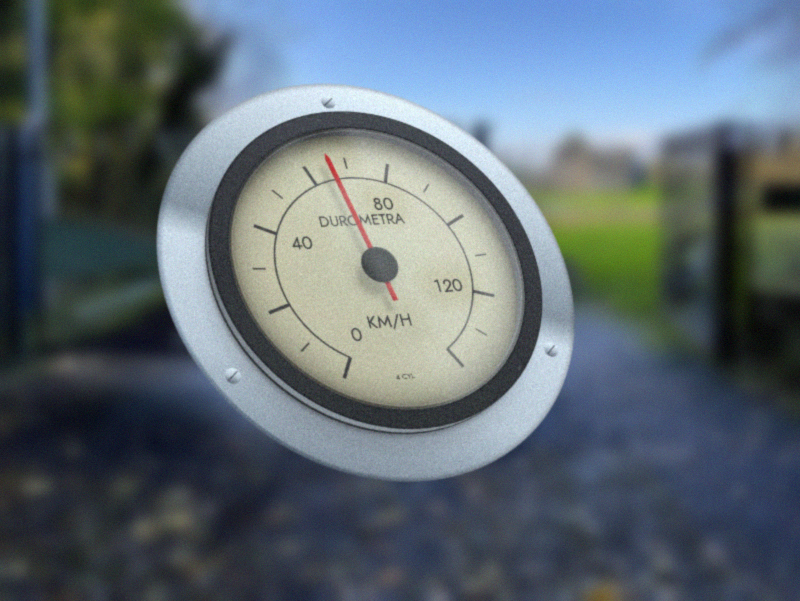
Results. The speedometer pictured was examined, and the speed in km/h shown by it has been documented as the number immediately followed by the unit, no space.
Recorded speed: 65km/h
